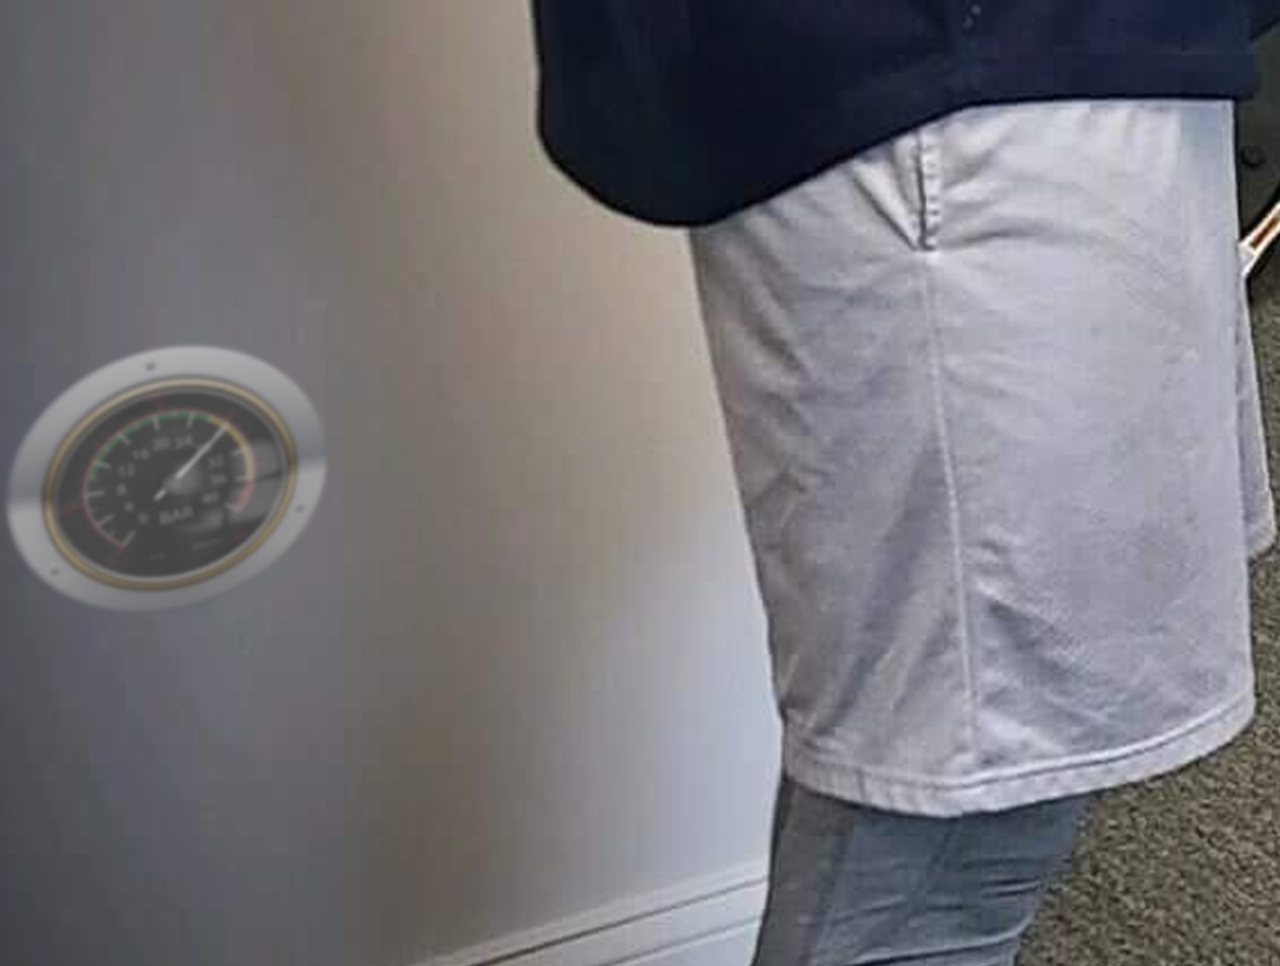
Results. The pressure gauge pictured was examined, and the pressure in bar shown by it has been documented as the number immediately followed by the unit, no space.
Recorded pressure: 28bar
